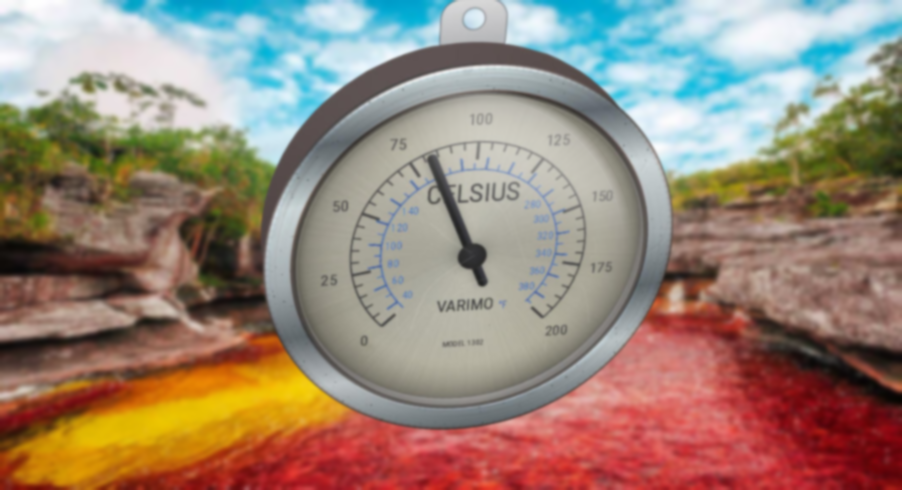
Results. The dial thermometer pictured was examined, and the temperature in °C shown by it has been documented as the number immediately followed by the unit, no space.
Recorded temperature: 82.5°C
